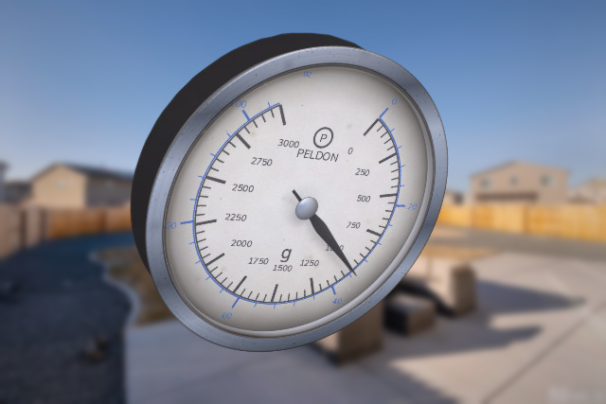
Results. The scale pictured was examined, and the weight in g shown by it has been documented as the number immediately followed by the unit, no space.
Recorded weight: 1000g
